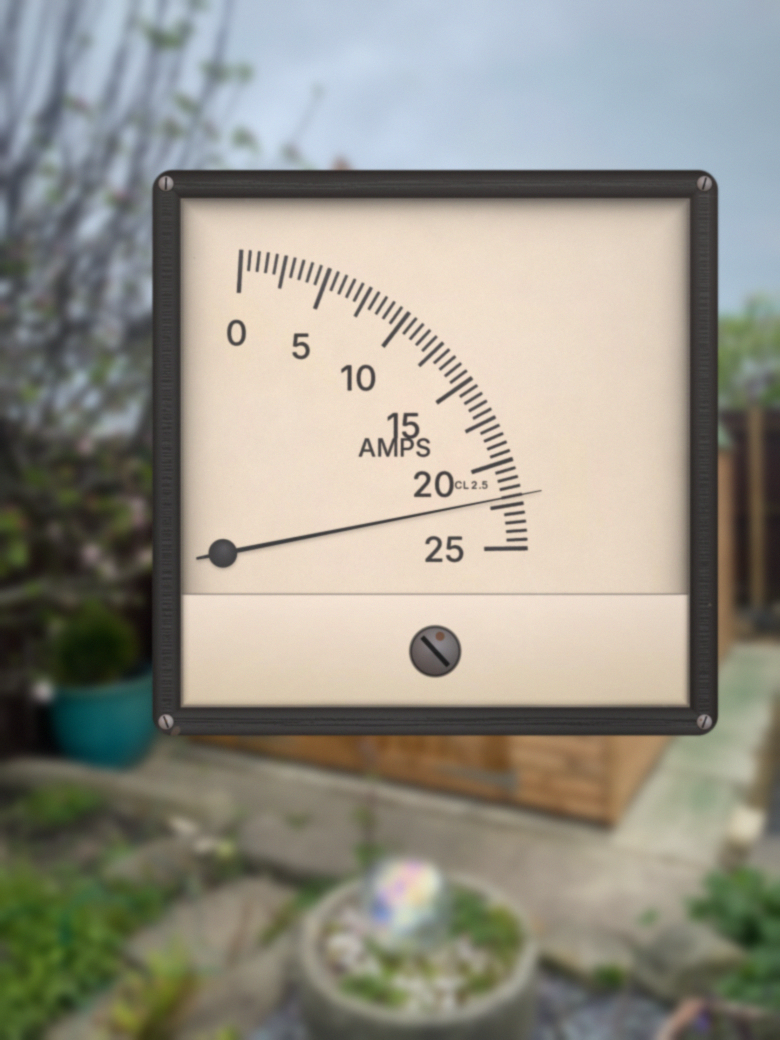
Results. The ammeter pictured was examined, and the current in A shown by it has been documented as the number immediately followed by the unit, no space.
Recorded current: 22A
